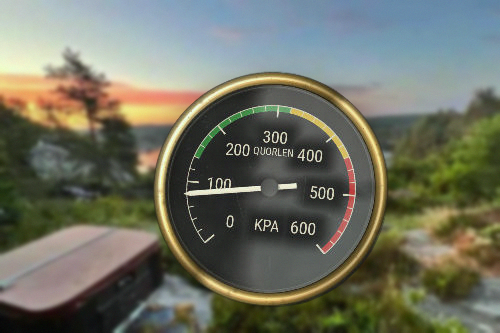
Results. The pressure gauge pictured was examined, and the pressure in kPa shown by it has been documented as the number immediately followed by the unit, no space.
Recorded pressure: 80kPa
